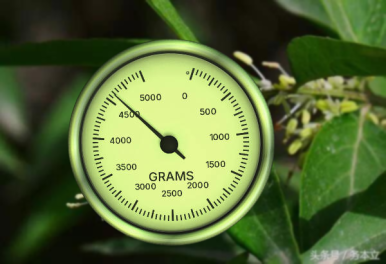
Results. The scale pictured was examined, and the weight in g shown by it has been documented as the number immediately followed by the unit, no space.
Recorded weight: 4600g
